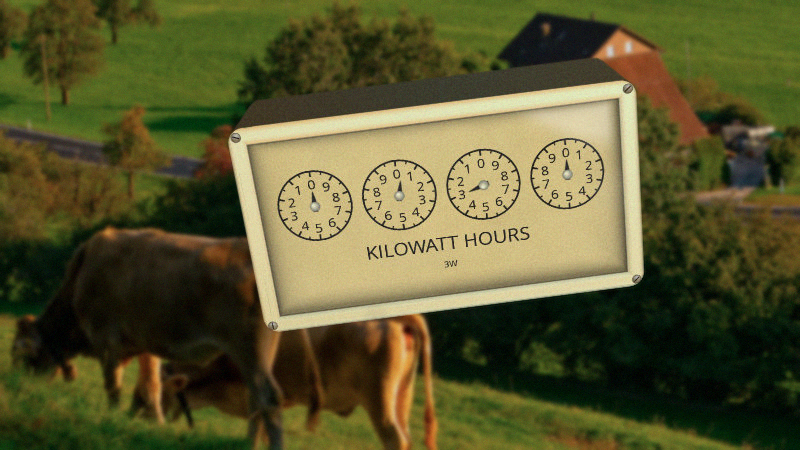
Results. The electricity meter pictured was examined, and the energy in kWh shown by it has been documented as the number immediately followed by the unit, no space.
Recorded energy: 30kWh
